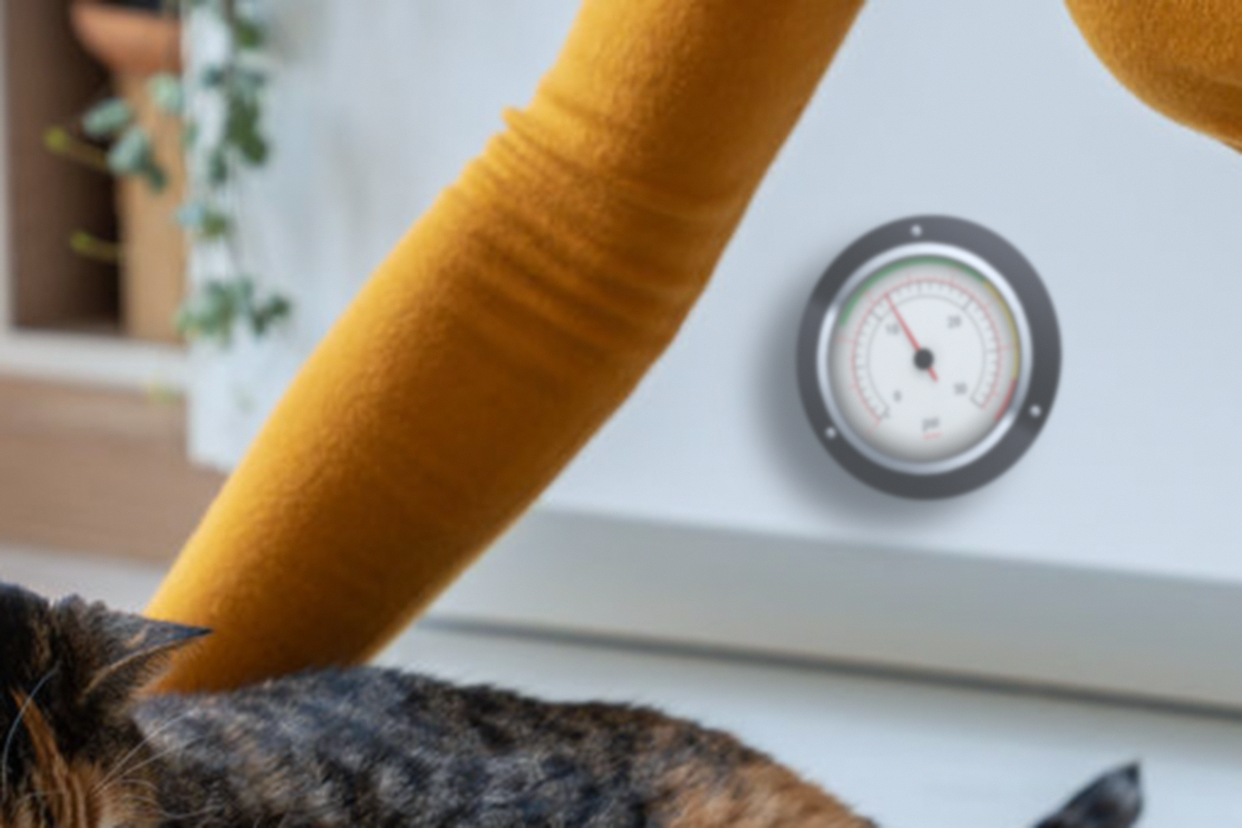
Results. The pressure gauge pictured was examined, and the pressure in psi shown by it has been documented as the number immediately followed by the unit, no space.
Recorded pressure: 12psi
